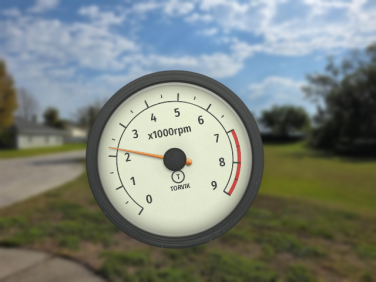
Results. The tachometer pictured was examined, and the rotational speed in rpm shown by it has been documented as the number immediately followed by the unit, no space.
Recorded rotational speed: 2250rpm
